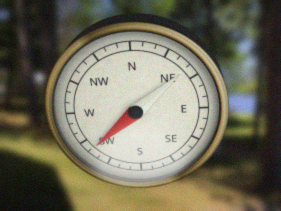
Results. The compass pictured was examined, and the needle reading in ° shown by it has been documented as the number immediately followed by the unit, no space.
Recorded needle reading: 230°
